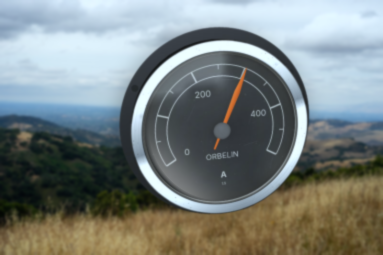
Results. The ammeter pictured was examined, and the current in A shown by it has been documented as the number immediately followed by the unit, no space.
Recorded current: 300A
